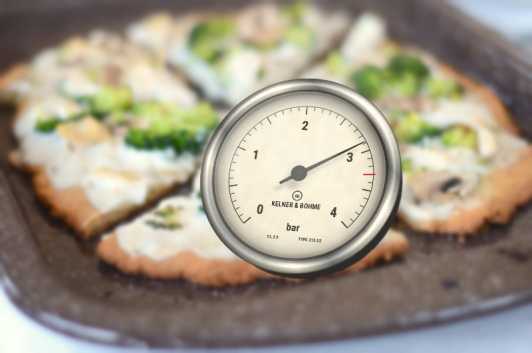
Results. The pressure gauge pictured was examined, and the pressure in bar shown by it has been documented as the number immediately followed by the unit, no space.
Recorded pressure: 2.9bar
